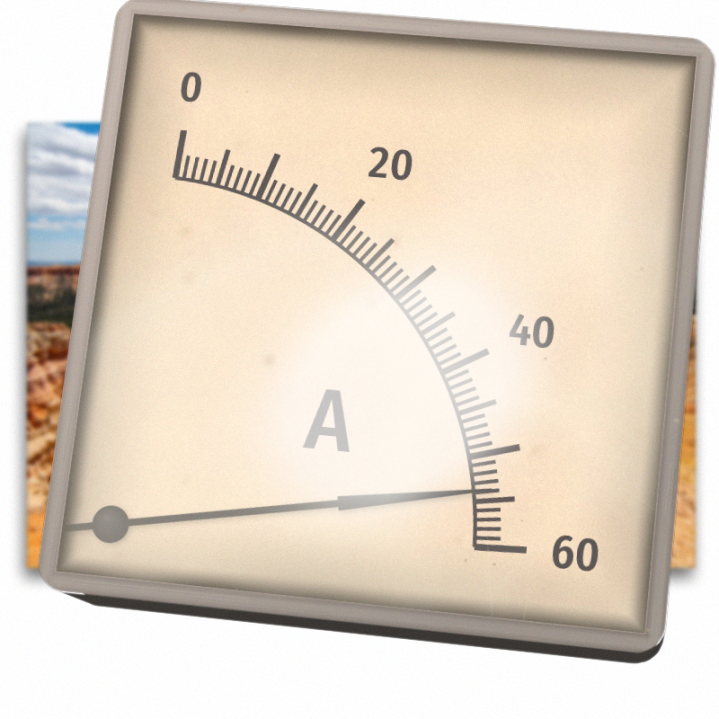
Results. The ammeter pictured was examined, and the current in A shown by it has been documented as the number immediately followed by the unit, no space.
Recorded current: 54A
